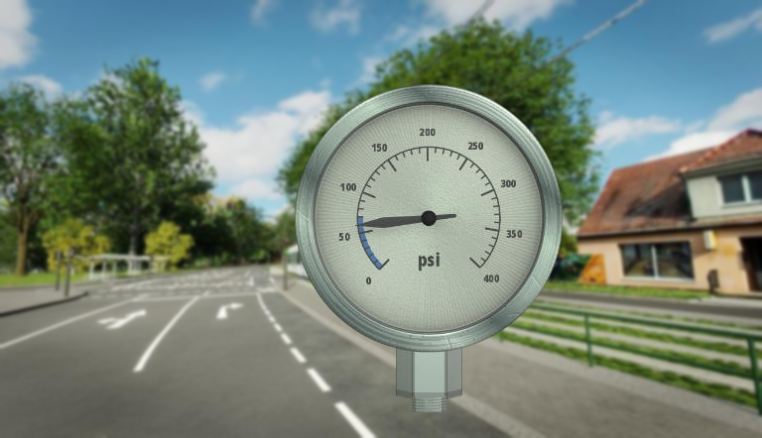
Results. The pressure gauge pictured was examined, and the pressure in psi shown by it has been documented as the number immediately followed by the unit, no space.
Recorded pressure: 60psi
